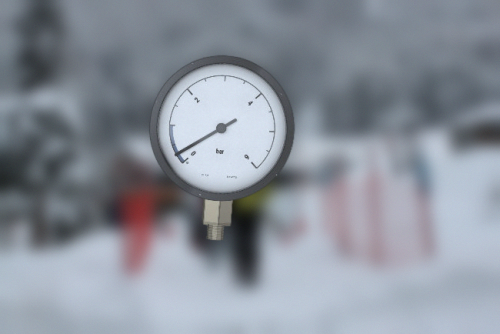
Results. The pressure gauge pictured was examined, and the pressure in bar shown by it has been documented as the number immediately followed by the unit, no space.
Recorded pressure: 0.25bar
